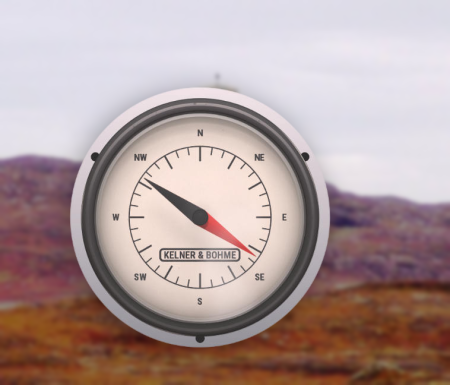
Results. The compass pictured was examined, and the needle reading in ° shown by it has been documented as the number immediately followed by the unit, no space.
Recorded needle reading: 125°
